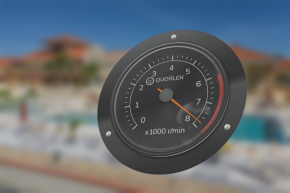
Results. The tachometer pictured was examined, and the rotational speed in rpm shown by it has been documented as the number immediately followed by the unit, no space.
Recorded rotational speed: 7800rpm
